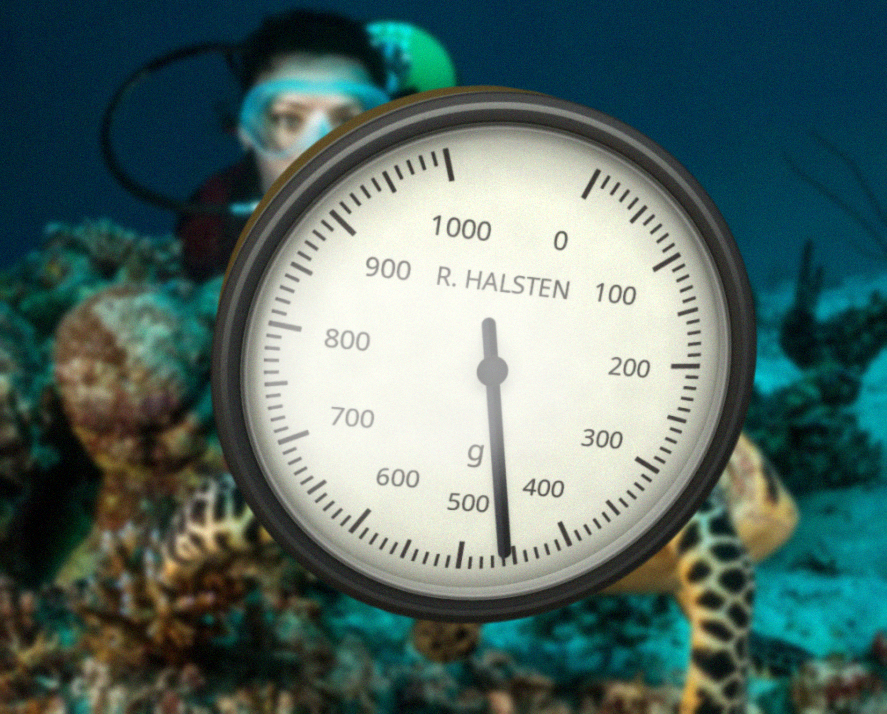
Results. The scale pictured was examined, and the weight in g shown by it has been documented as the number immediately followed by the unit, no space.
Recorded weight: 460g
